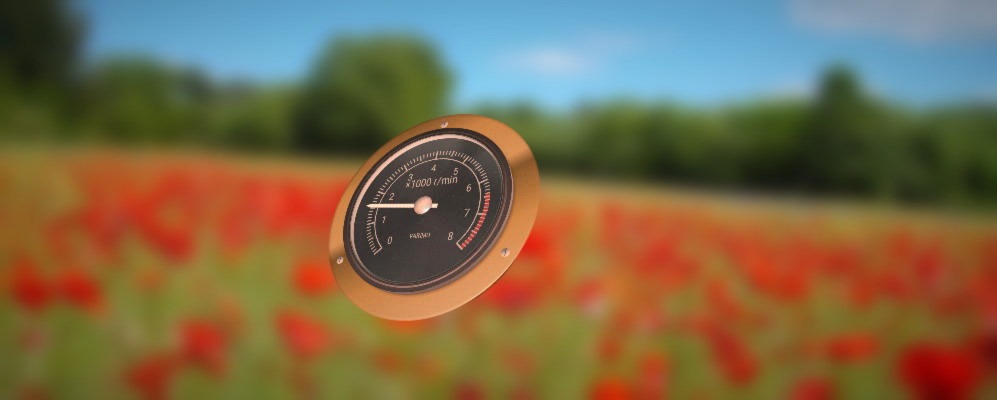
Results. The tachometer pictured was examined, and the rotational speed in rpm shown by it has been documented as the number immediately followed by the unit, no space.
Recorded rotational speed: 1500rpm
